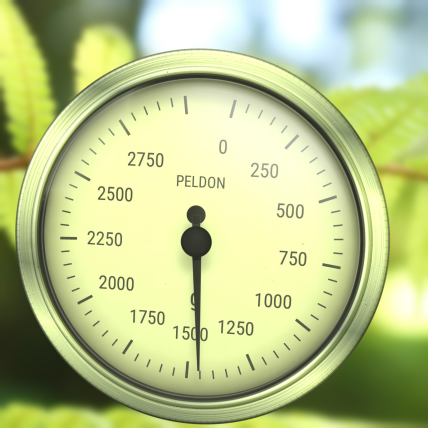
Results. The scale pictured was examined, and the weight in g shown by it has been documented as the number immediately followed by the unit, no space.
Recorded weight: 1450g
